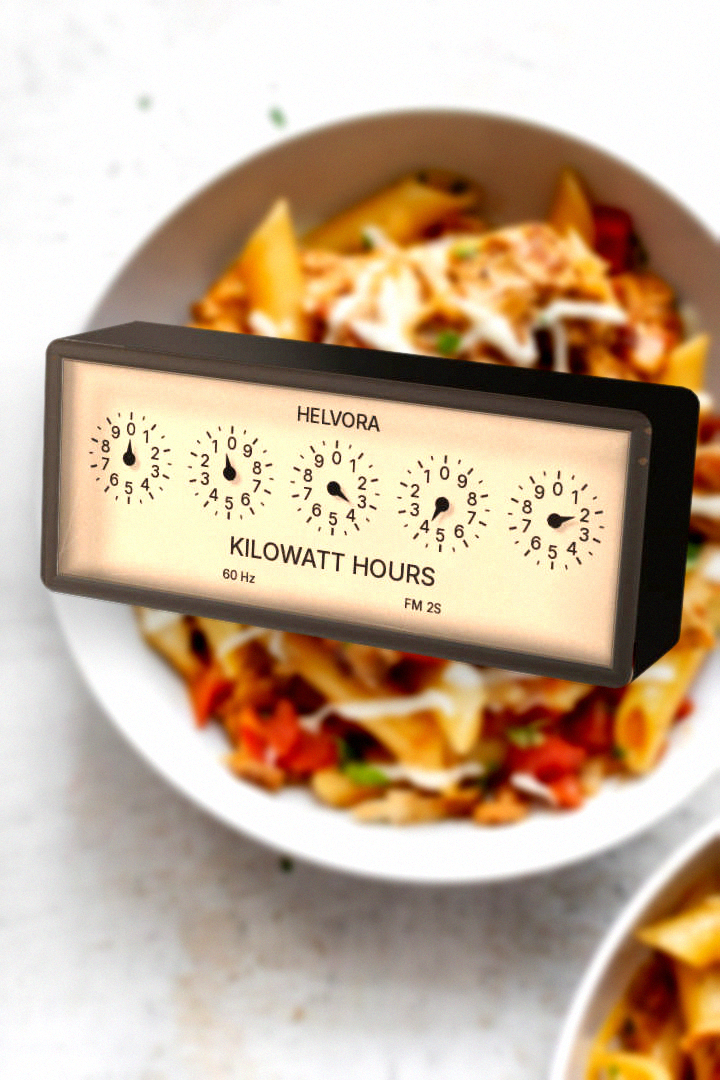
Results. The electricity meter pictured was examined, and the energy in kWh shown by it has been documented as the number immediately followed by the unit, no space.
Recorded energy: 342kWh
